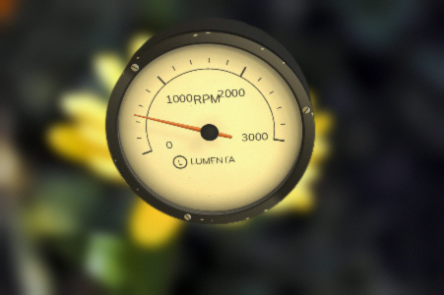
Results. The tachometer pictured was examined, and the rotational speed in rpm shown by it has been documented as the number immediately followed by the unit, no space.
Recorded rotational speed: 500rpm
